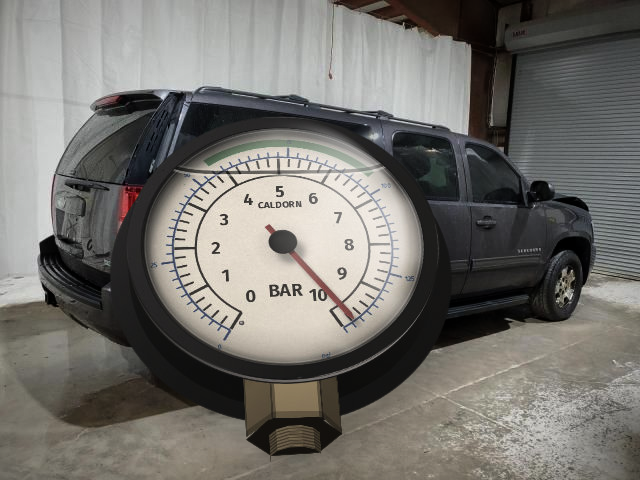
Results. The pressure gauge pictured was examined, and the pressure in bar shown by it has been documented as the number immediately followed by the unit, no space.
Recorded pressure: 9.8bar
